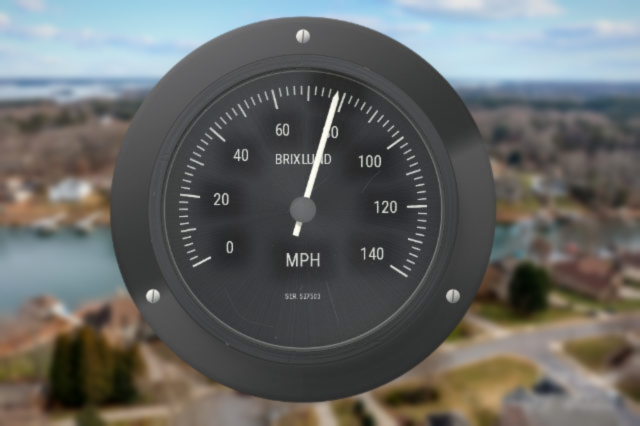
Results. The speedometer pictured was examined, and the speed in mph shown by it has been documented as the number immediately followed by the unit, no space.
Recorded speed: 78mph
